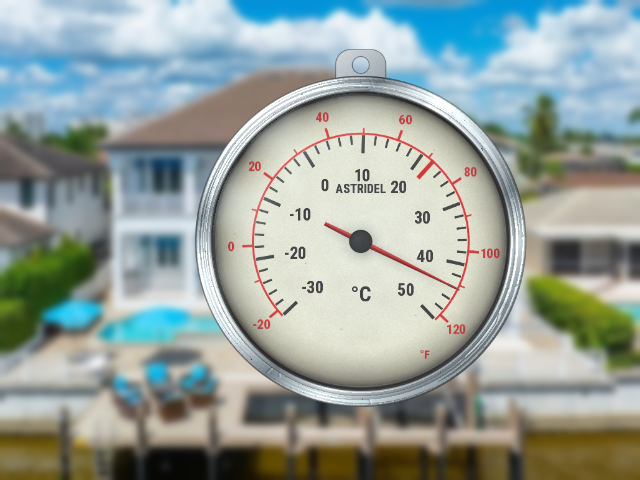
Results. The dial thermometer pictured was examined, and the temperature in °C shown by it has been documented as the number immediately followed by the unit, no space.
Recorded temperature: 44°C
